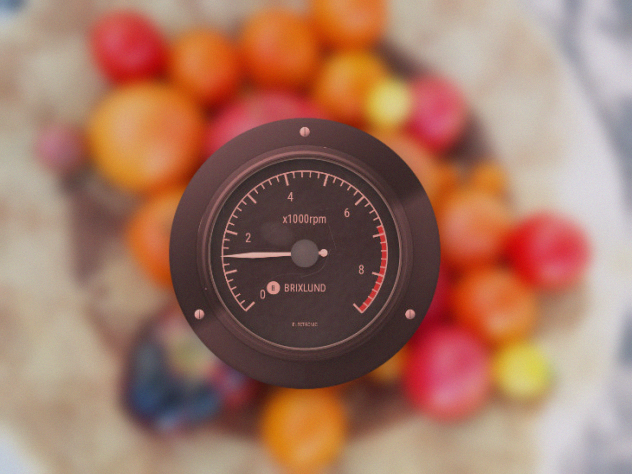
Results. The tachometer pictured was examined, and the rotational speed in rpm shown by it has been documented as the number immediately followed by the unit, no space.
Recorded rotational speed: 1400rpm
